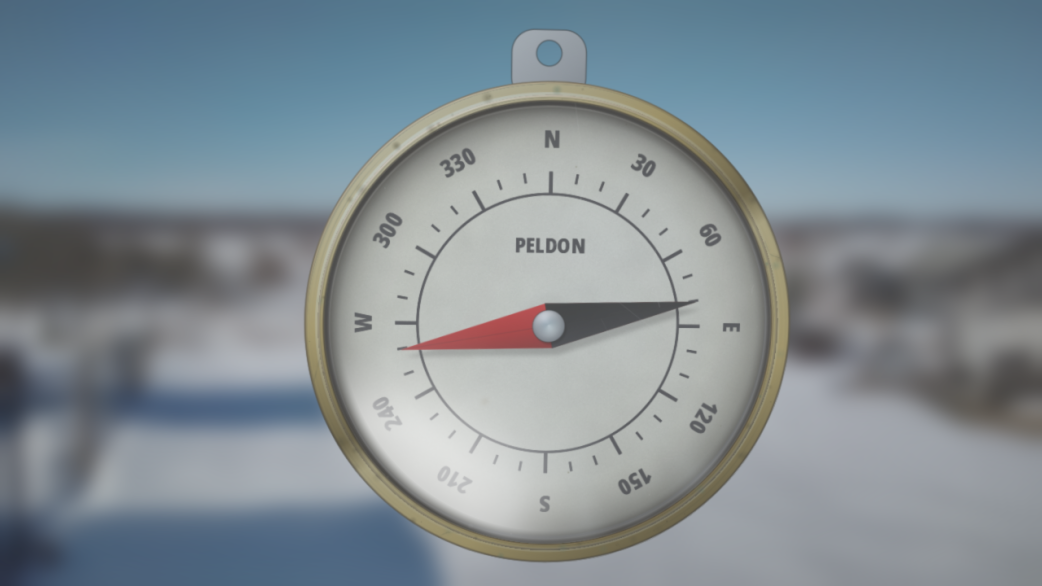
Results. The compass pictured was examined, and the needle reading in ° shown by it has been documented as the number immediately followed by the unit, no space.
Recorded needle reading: 260°
